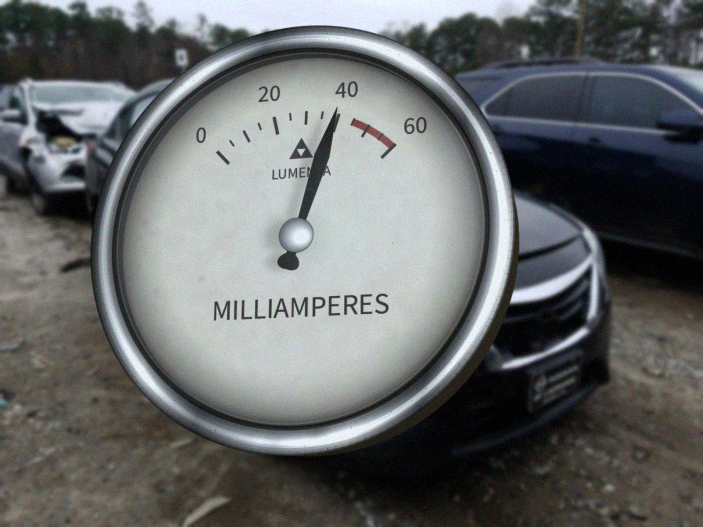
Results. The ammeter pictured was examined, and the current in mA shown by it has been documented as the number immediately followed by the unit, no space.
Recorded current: 40mA
